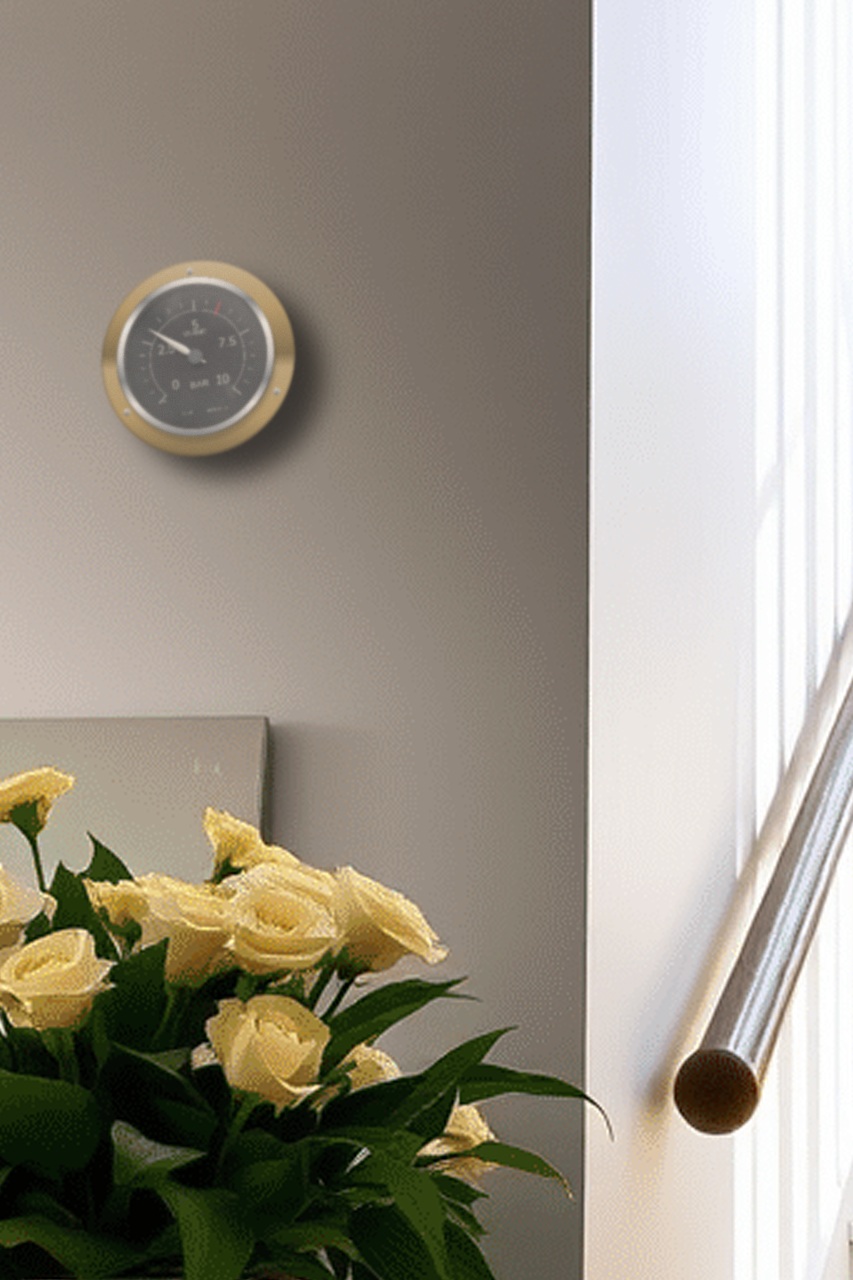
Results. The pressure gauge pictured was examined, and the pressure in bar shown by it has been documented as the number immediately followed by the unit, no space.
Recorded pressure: 3bar
